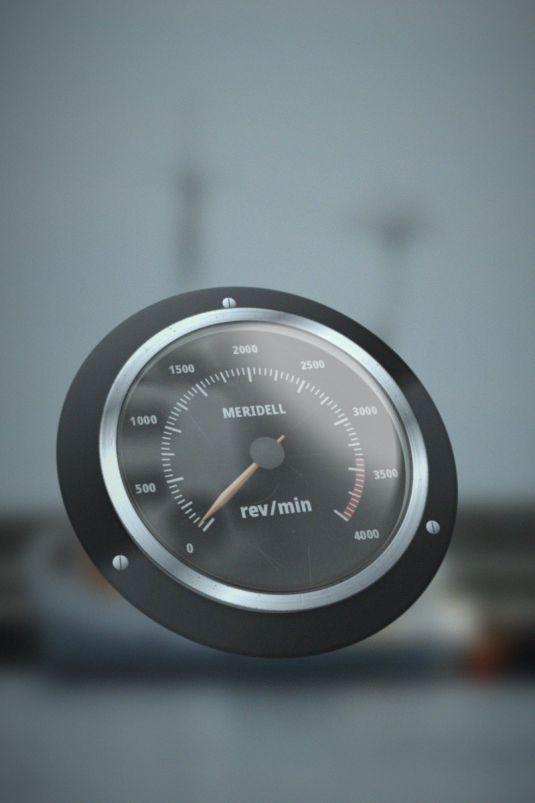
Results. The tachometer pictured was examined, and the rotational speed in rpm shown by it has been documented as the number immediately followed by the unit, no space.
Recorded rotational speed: 50rpm
